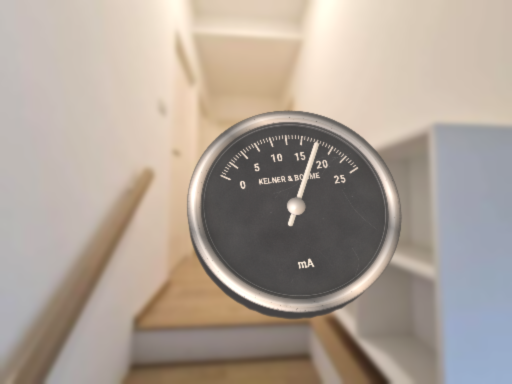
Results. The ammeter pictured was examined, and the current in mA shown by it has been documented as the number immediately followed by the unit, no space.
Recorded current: 17.5mA
